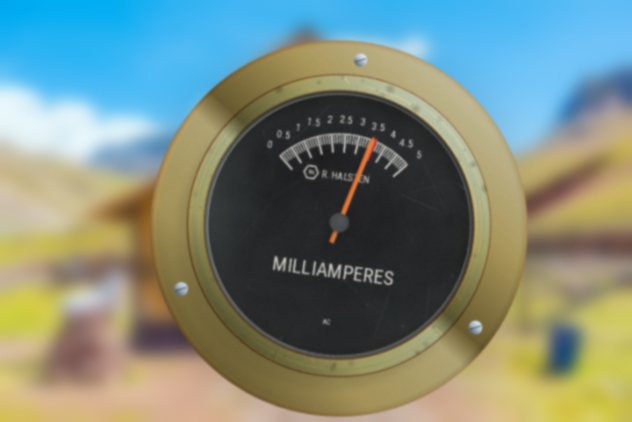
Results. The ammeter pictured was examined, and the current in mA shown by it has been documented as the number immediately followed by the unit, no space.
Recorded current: 3.5mA
